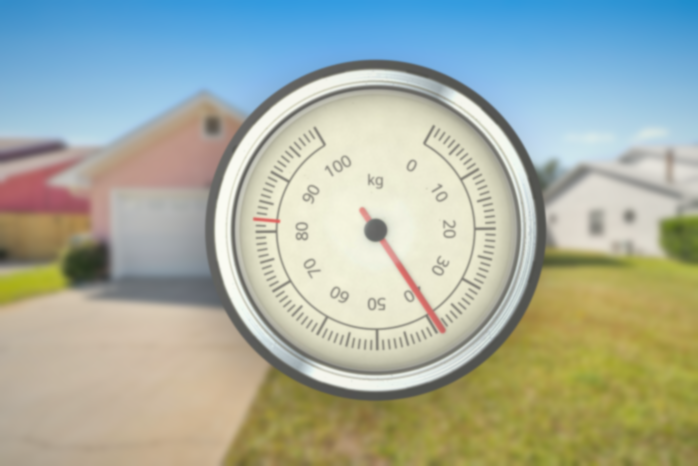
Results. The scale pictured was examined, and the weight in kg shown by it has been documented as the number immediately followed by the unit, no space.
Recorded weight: 39kg
